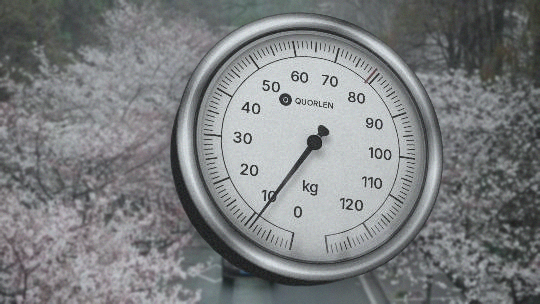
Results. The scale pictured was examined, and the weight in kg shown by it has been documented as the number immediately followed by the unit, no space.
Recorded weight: 9kg
